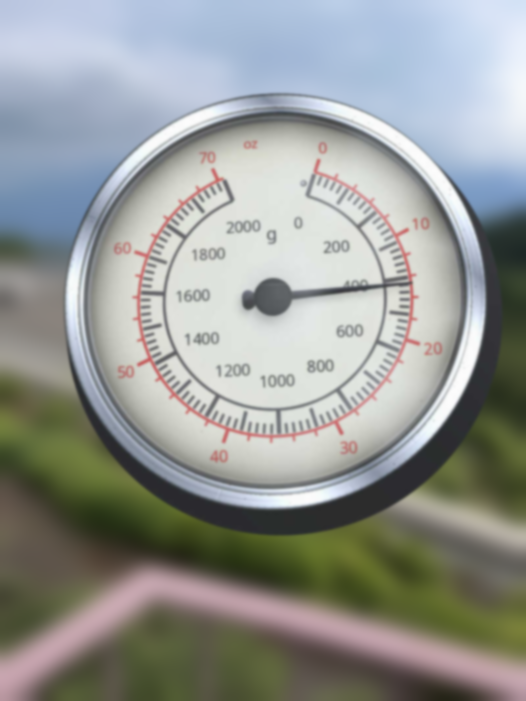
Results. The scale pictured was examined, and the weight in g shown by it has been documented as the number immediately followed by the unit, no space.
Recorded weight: 420g
